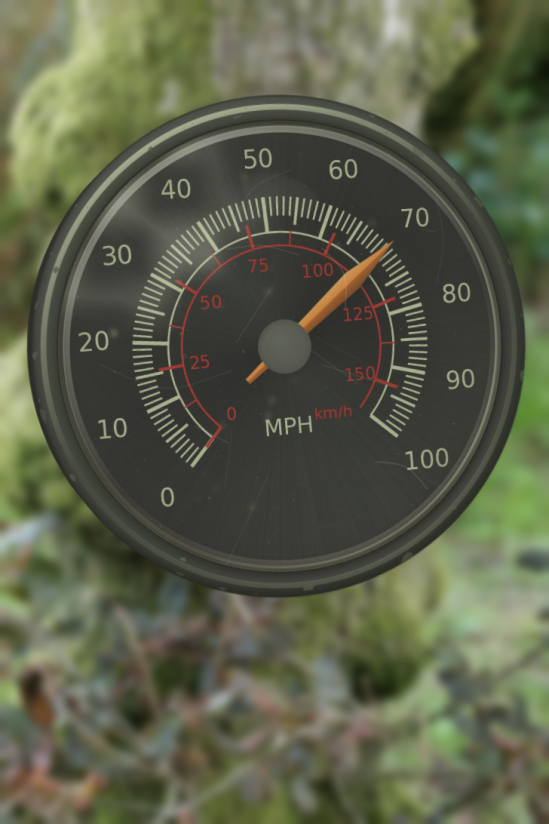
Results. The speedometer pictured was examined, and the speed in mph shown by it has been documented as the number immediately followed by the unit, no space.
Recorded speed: 70mph
